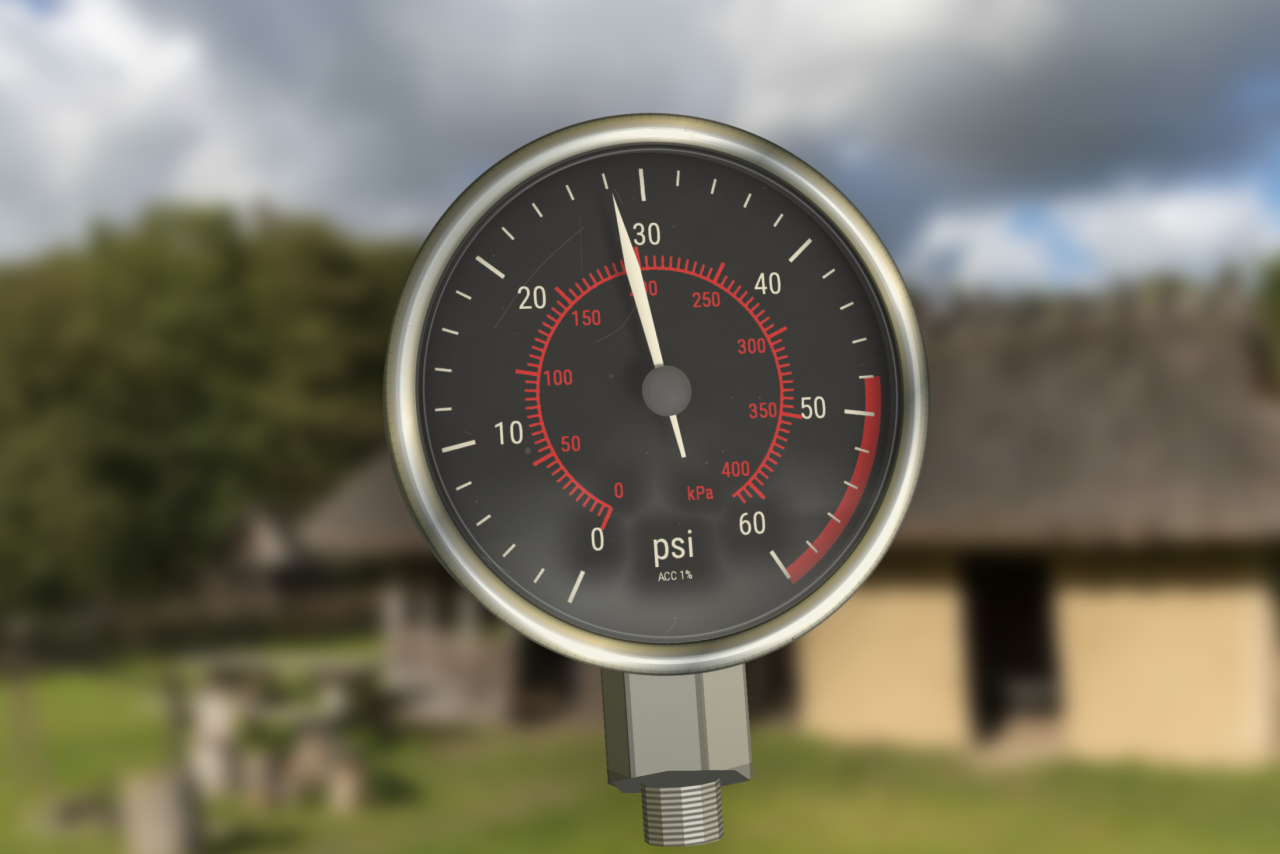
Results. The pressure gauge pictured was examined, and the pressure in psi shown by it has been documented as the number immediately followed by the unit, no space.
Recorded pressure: 28psi
